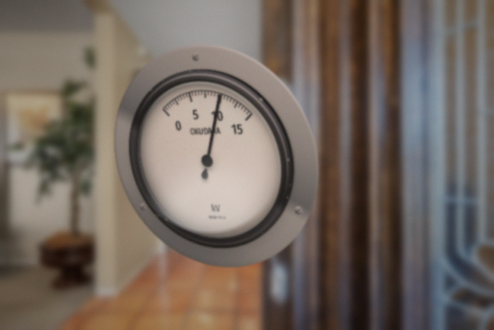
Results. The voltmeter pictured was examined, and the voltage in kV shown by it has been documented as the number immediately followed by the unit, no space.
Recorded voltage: 10kV
